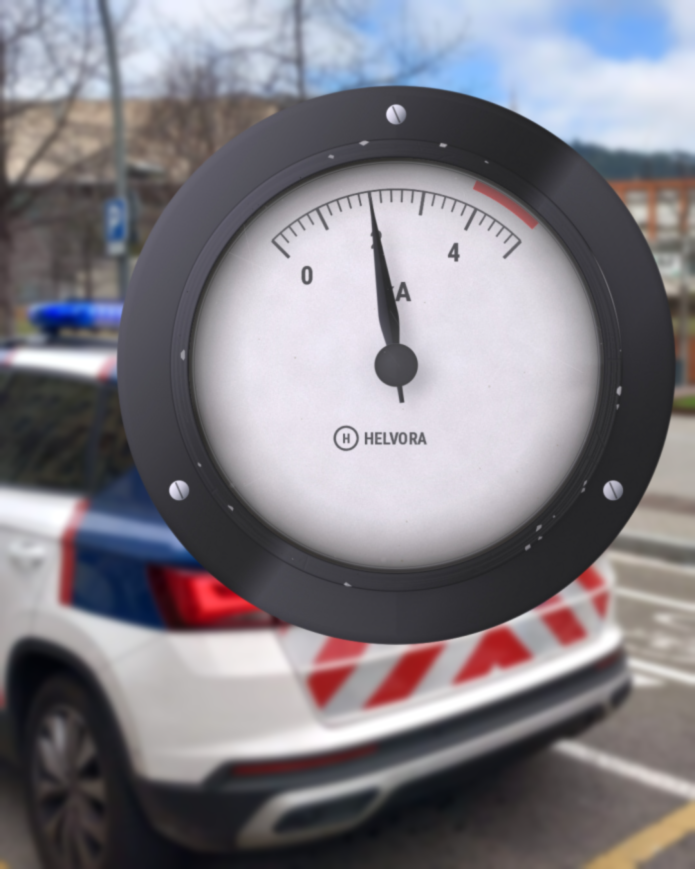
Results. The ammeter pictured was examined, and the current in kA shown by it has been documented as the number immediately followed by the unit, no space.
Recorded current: 2kA
